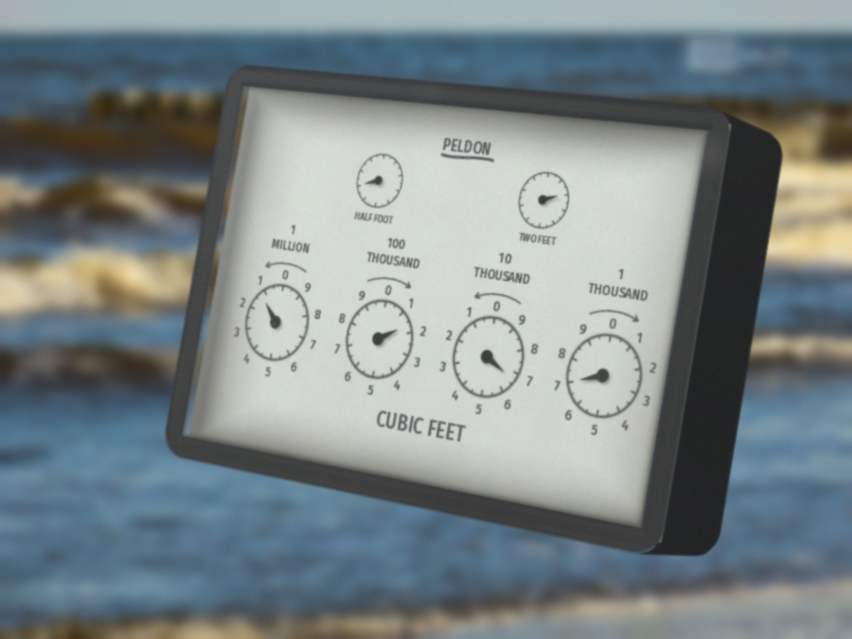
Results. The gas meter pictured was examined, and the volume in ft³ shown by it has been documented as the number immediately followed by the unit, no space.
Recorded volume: 116700ft³
